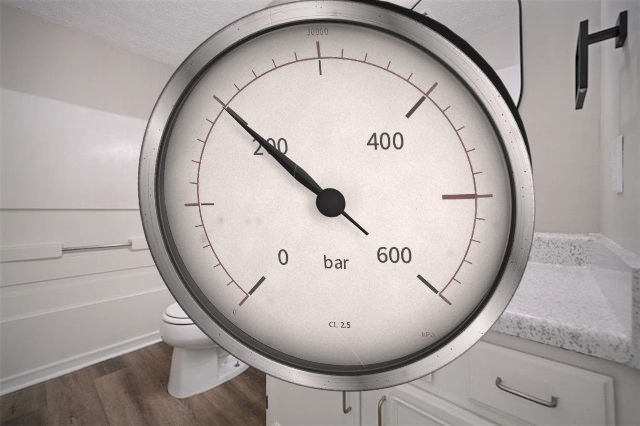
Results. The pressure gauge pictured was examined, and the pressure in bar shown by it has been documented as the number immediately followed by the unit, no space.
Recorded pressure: 200bar
